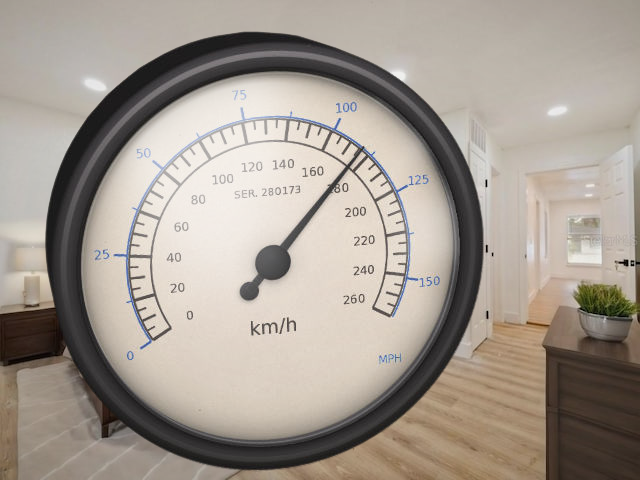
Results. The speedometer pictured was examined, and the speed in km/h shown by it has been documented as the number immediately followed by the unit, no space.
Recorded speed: 175km/h
